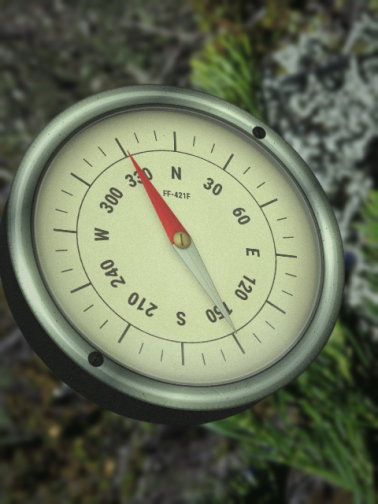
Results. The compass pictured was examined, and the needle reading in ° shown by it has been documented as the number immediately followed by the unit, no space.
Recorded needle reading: 330°
